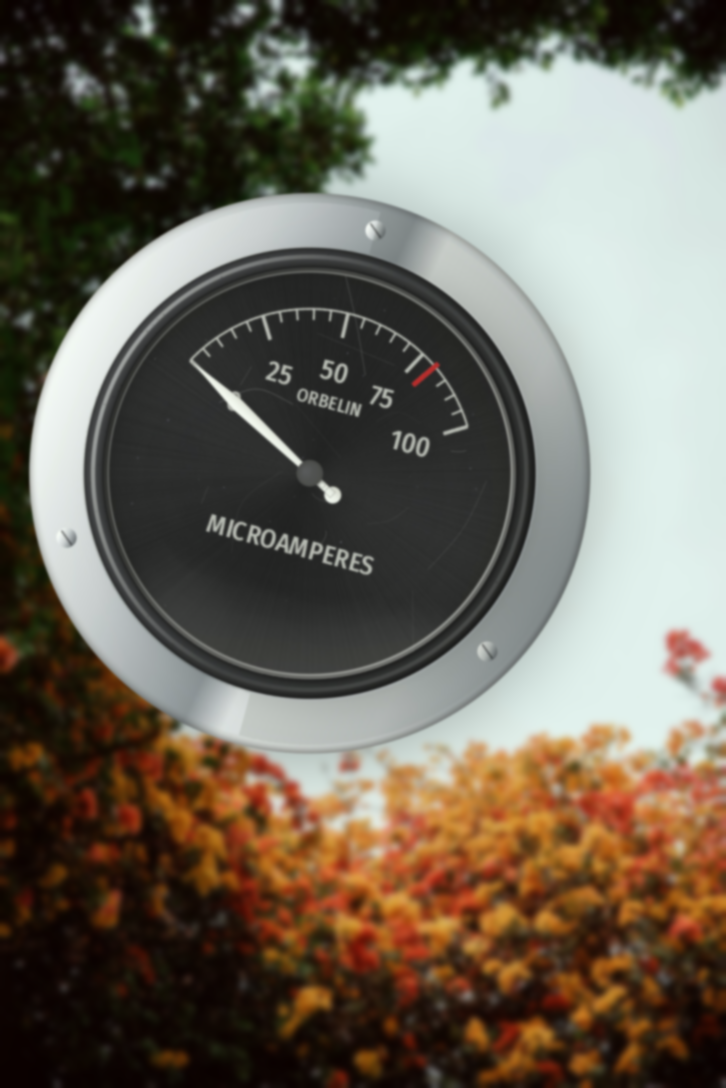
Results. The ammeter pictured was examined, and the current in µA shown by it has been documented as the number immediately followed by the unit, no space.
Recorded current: 0µA
